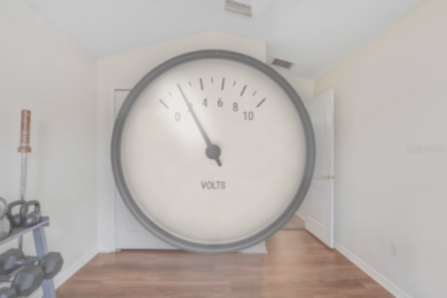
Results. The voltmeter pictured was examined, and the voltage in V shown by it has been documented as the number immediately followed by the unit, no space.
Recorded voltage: 2V
